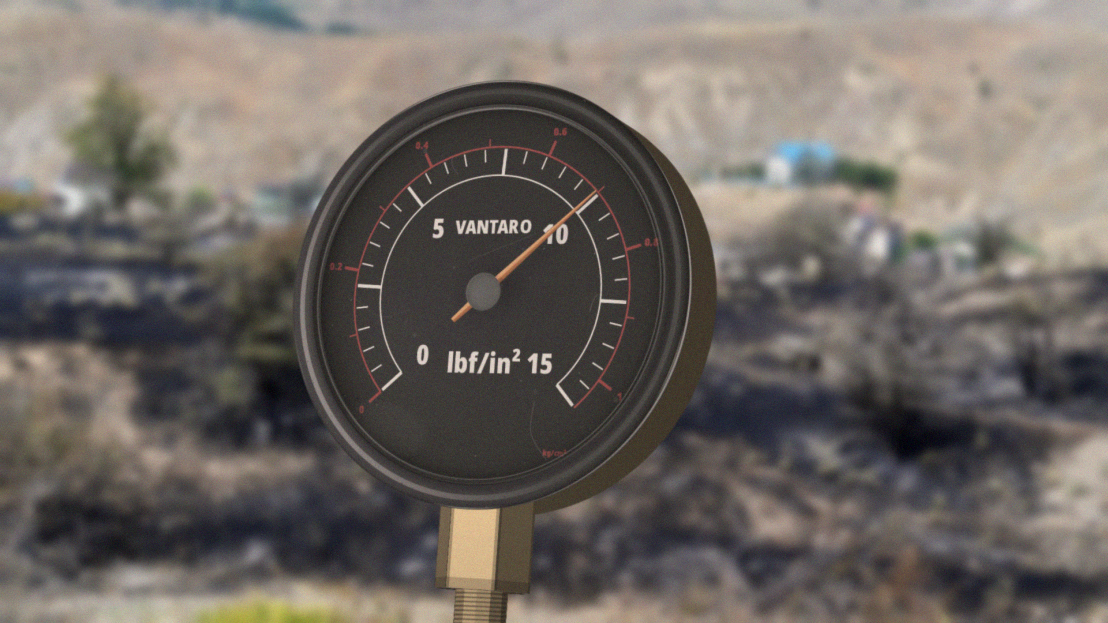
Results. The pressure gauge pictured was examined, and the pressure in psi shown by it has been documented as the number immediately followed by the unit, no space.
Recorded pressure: 10psi
